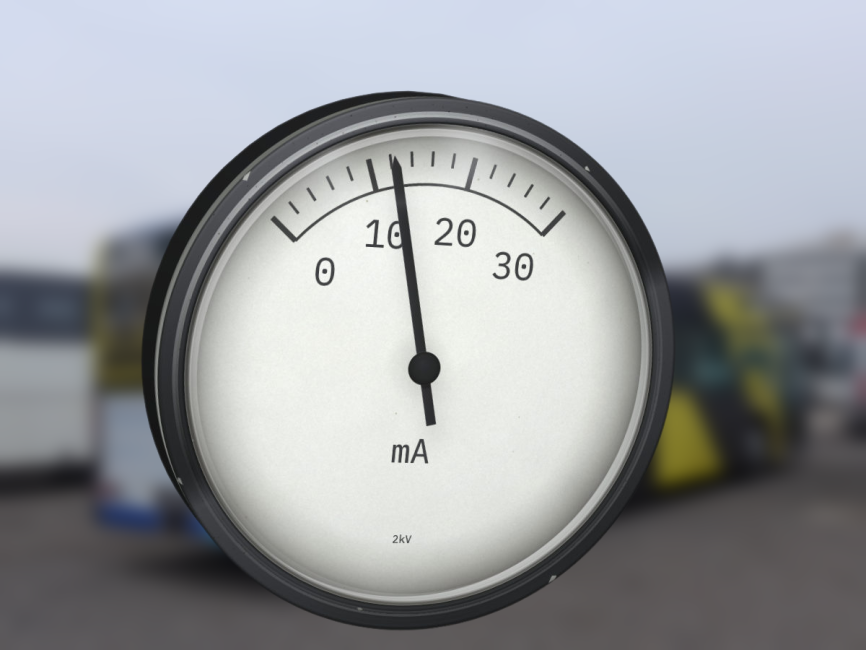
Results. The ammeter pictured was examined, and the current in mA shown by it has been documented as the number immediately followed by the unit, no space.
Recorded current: 12mA
